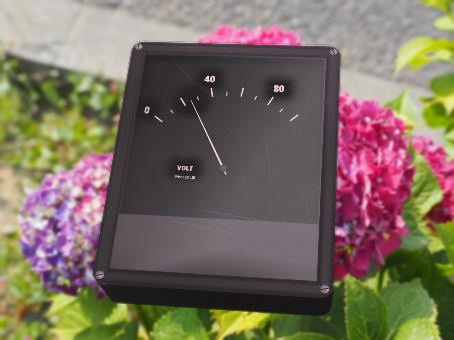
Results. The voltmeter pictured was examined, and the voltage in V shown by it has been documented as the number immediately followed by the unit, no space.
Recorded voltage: 25V
